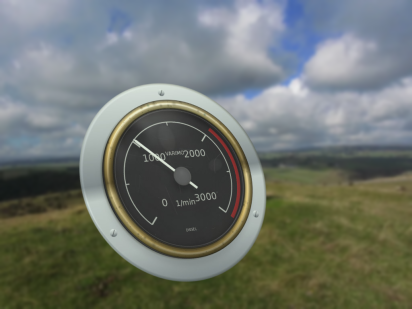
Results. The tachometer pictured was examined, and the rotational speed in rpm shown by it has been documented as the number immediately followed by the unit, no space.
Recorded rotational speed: 1000rpm
